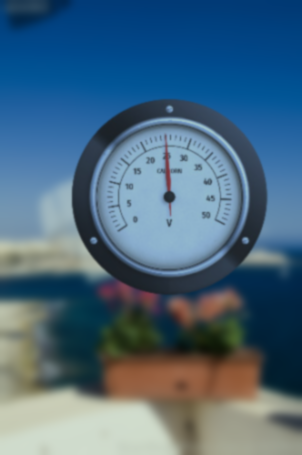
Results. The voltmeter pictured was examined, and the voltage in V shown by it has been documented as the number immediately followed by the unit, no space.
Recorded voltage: 25V
